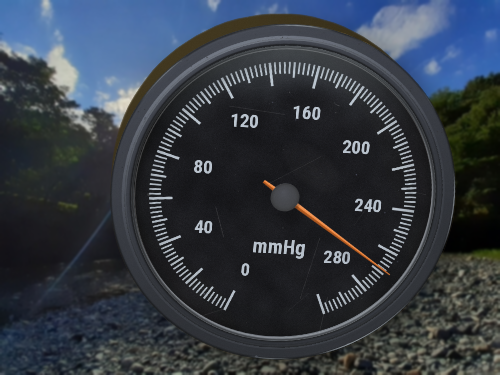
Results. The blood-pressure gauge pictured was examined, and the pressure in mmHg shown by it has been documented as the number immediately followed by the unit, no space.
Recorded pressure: 268mmHg
